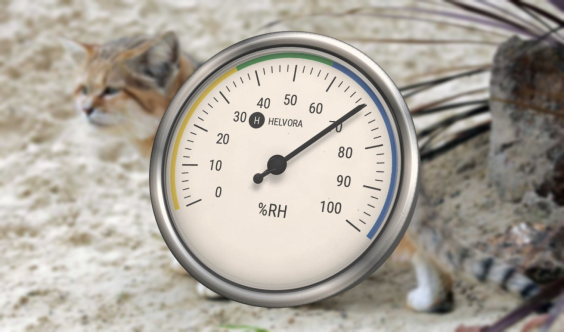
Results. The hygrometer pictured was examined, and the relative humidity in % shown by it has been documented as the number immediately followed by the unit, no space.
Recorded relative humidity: 70%
